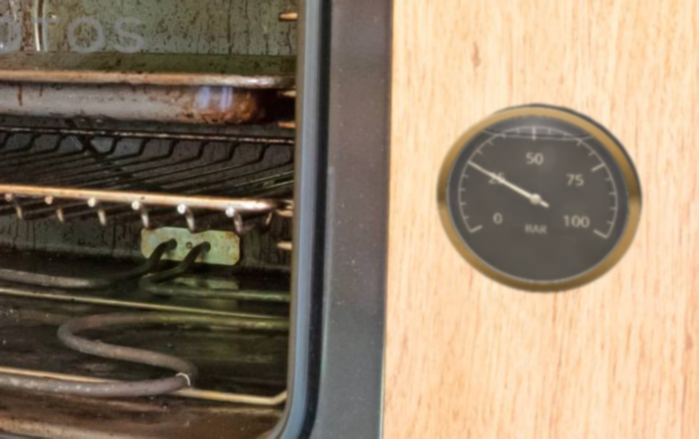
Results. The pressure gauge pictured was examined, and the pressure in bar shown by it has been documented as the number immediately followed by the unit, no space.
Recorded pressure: 25bar
